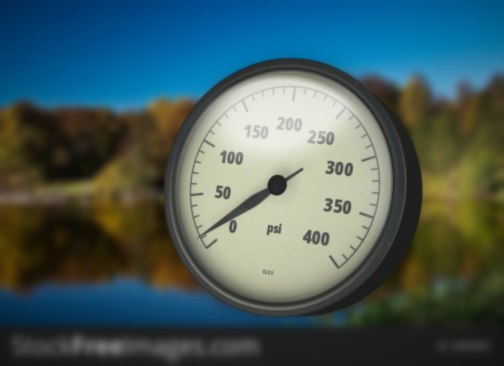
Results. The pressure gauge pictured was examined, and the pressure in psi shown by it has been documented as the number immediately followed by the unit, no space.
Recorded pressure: 10psi
